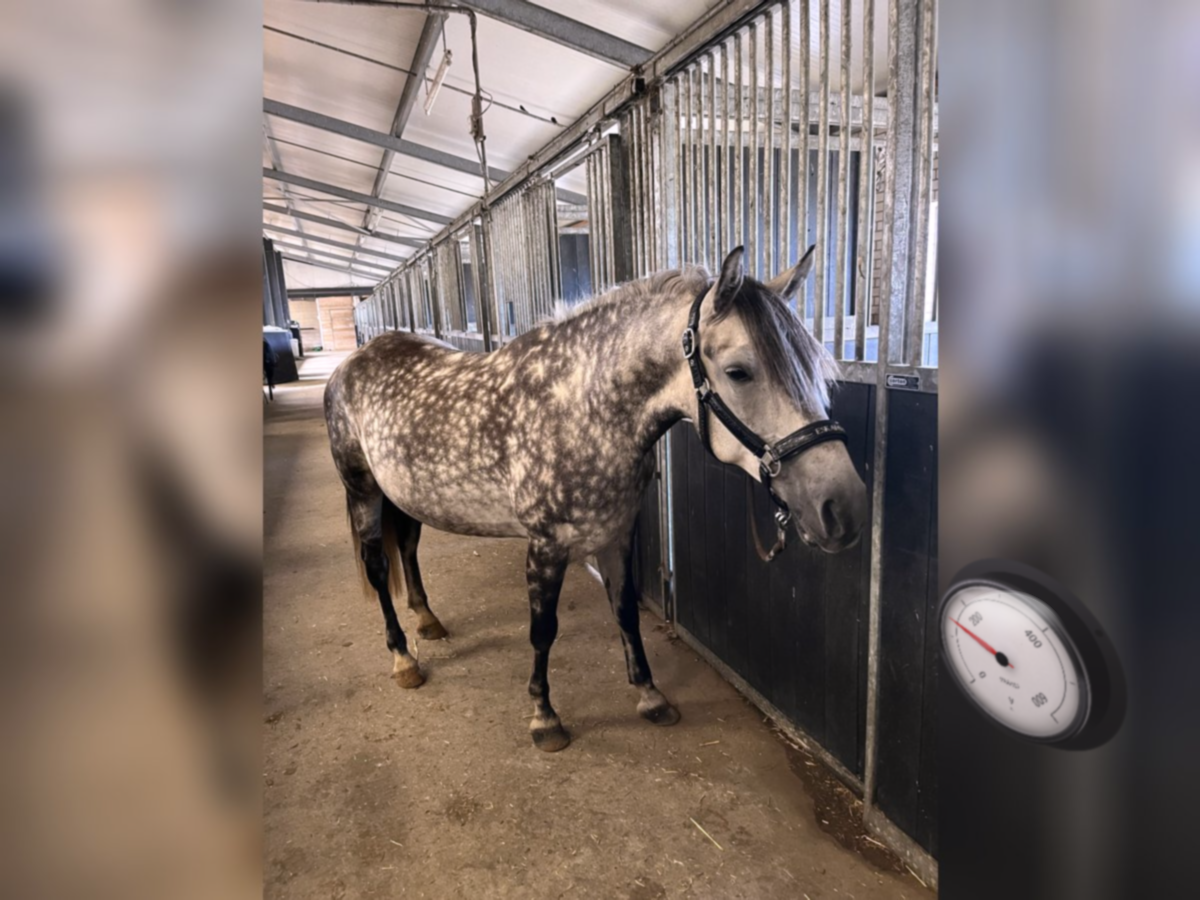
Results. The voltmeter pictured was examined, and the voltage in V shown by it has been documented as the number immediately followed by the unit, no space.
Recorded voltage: 150V
